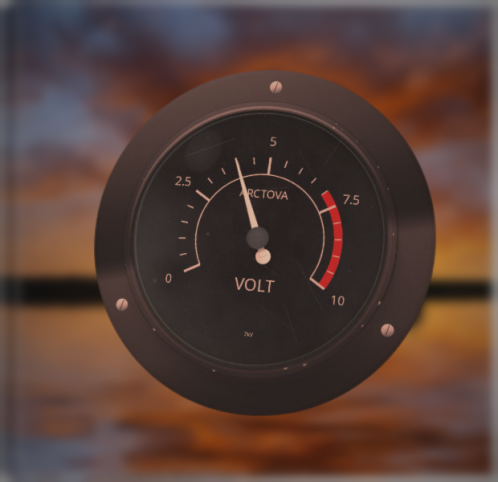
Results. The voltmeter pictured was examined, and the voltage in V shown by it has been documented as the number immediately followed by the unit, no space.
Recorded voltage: 4V
